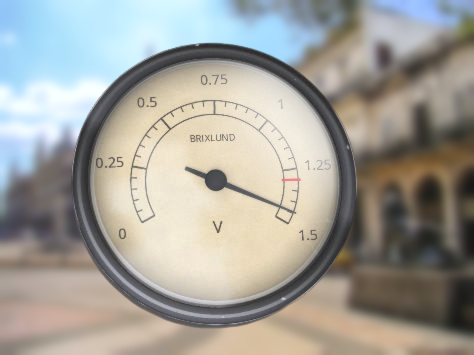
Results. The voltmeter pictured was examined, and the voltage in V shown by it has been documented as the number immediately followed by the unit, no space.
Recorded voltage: 1.45V
